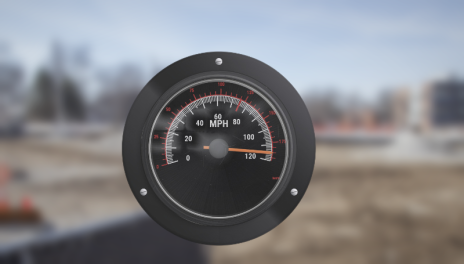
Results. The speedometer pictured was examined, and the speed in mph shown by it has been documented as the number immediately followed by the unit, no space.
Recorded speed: 115mph
